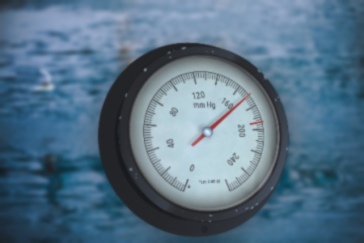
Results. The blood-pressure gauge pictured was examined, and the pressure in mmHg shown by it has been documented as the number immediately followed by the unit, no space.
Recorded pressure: 170mmHg
